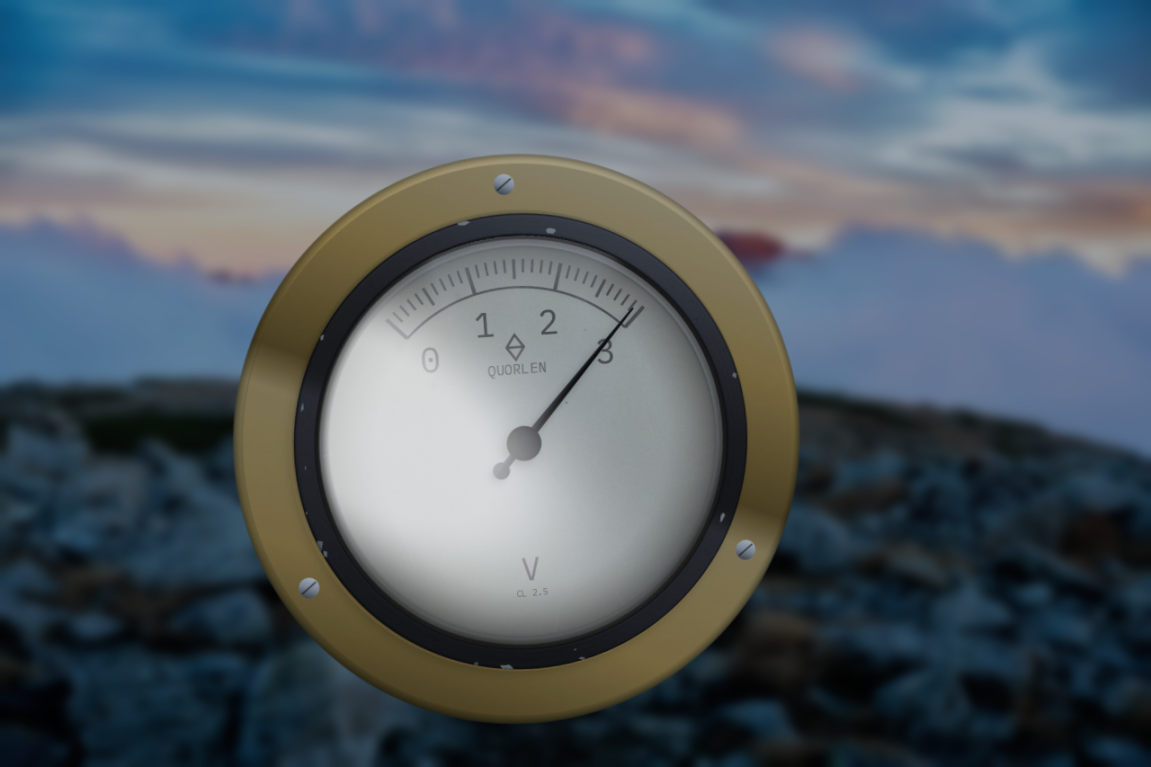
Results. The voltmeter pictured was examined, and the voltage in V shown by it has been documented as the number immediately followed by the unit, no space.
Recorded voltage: 2.9V
